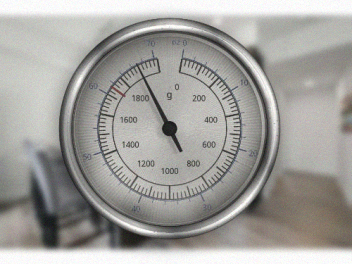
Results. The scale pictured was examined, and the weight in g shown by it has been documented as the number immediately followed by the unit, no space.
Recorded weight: 1900g
